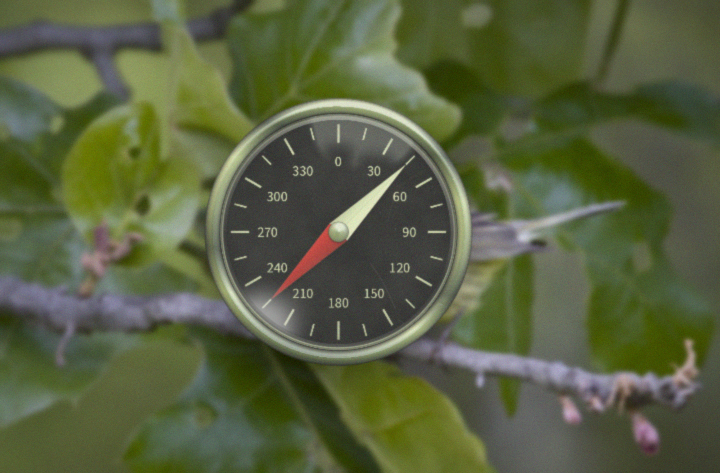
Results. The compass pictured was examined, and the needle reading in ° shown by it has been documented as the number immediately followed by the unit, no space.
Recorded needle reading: 225°
